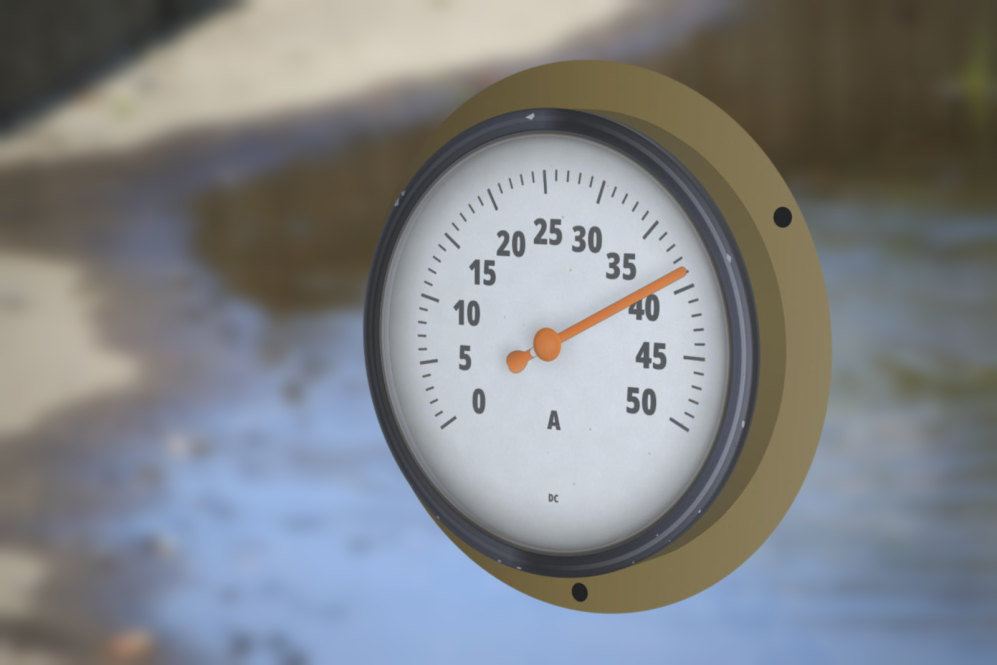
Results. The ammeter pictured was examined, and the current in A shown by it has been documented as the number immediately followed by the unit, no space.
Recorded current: 39A
